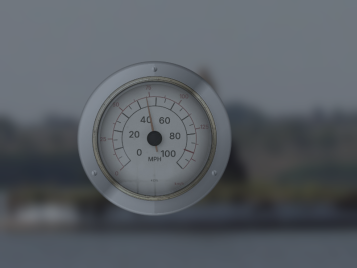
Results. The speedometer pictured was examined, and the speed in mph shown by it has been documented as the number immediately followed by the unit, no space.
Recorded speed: 45mph
